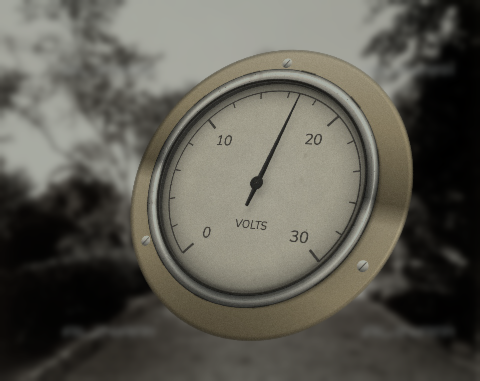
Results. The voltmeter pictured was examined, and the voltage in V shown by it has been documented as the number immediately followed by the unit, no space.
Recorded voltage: 17V
